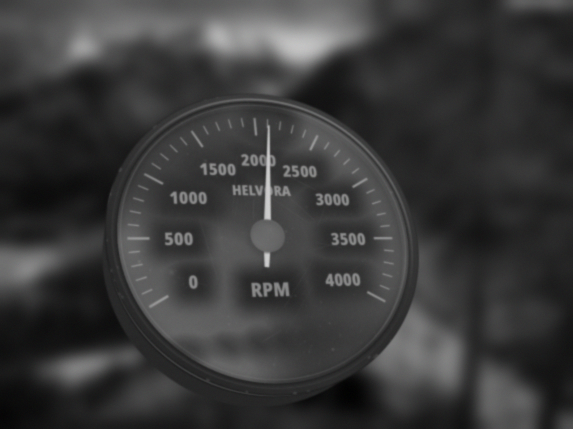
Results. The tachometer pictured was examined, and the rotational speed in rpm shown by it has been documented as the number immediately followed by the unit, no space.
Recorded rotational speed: 2100rpm
